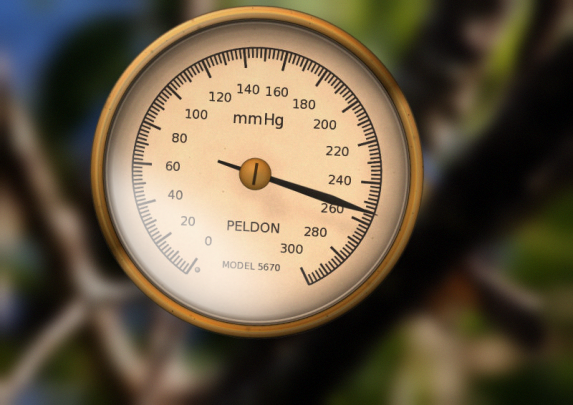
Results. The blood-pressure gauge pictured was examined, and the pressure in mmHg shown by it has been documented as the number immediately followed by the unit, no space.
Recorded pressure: 254mmHg
